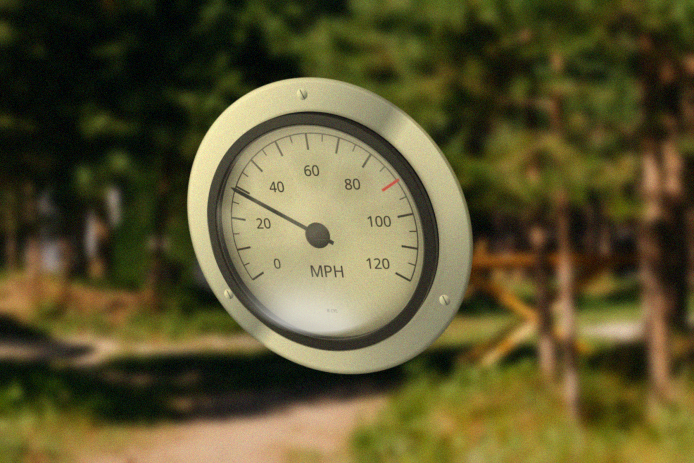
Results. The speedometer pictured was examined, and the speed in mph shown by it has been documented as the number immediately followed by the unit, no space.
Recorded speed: 30mph
